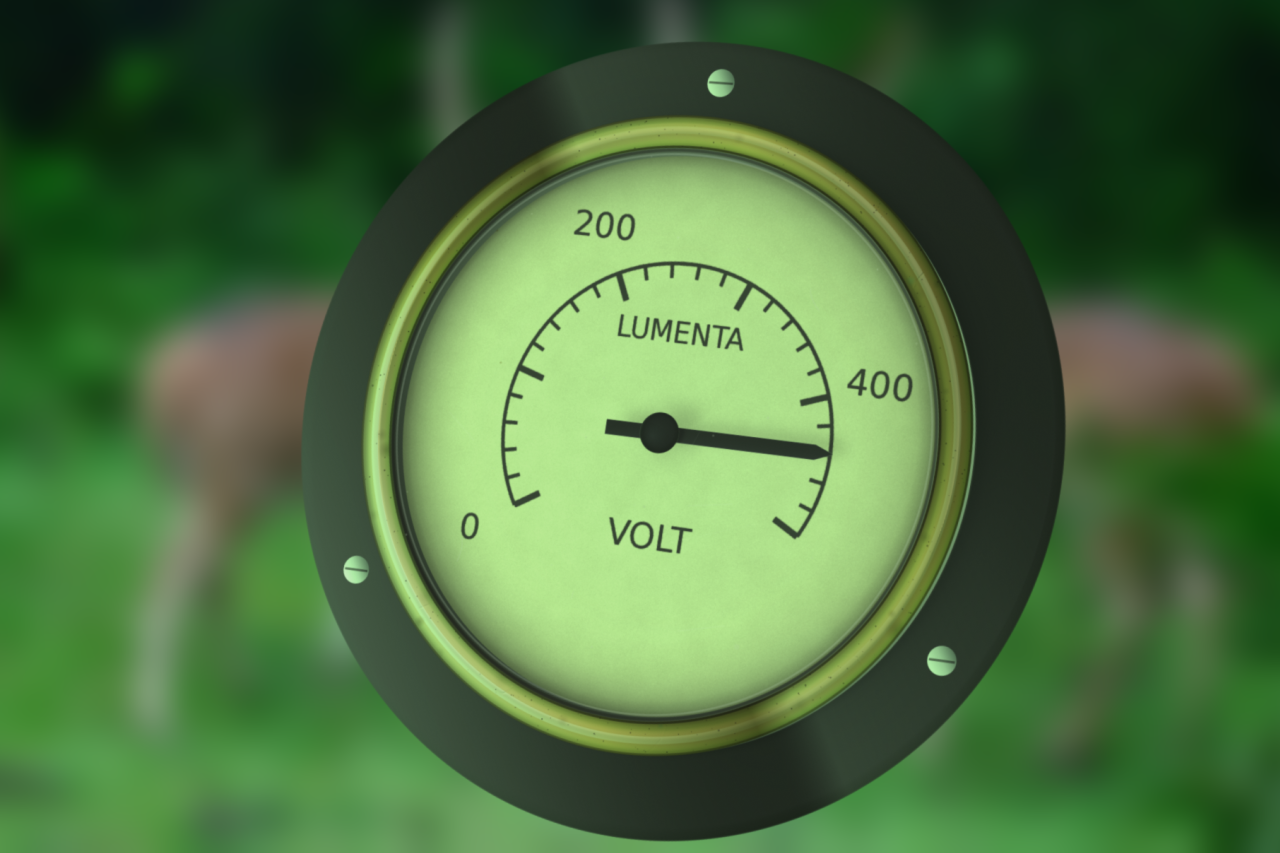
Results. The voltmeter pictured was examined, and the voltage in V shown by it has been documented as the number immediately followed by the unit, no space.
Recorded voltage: 440V
